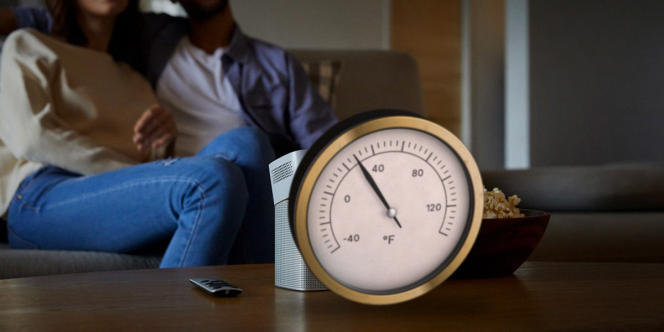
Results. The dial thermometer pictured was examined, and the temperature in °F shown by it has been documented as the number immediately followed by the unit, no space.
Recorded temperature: 28°F
